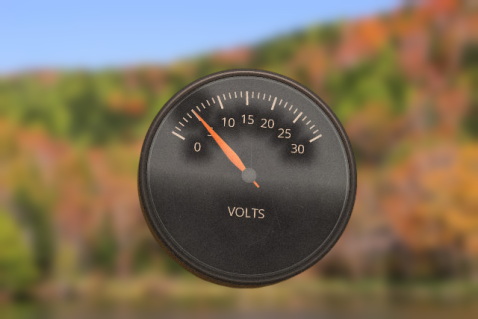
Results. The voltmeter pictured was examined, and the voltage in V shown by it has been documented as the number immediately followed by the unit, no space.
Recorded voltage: 5V
